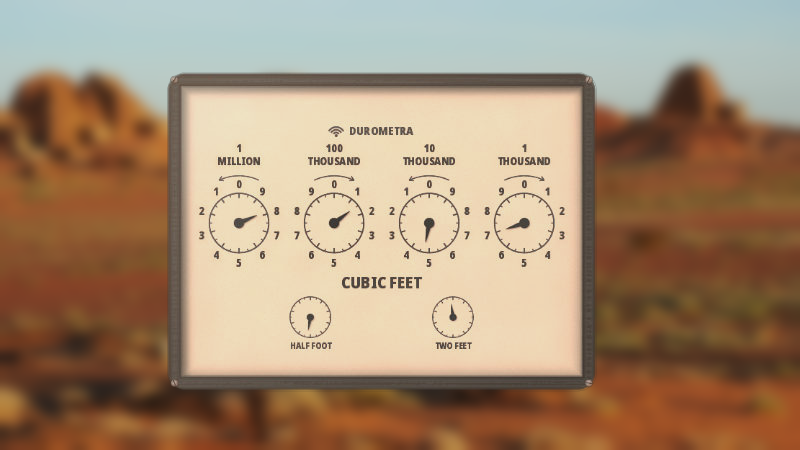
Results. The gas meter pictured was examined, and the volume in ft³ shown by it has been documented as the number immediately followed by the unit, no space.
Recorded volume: 814700ft³
